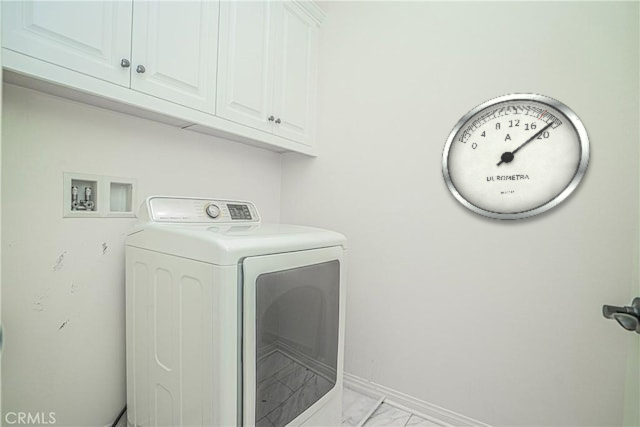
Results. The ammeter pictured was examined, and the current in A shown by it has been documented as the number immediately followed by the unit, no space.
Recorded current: 19A
